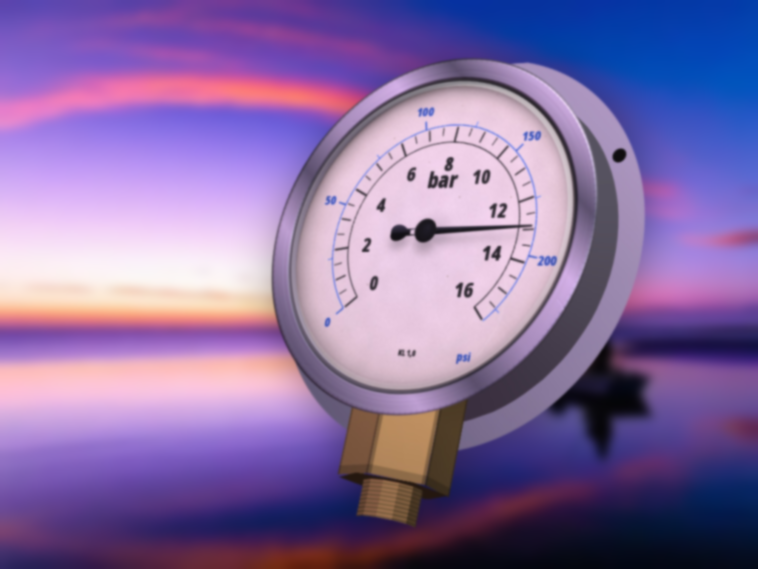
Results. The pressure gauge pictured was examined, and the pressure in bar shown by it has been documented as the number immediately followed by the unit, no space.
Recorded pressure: 13bar
